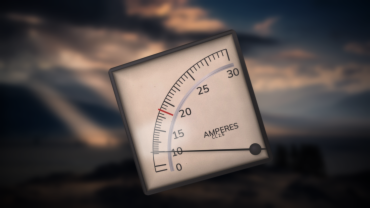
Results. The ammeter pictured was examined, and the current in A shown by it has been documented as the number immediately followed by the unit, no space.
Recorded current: 10A
